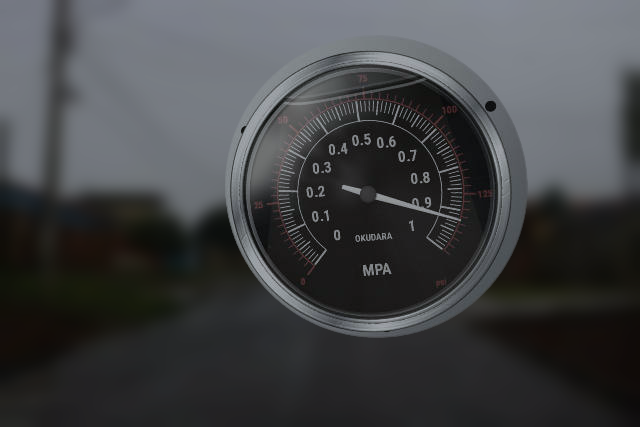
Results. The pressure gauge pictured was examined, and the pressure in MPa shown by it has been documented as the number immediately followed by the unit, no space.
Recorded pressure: 0.92MPa
